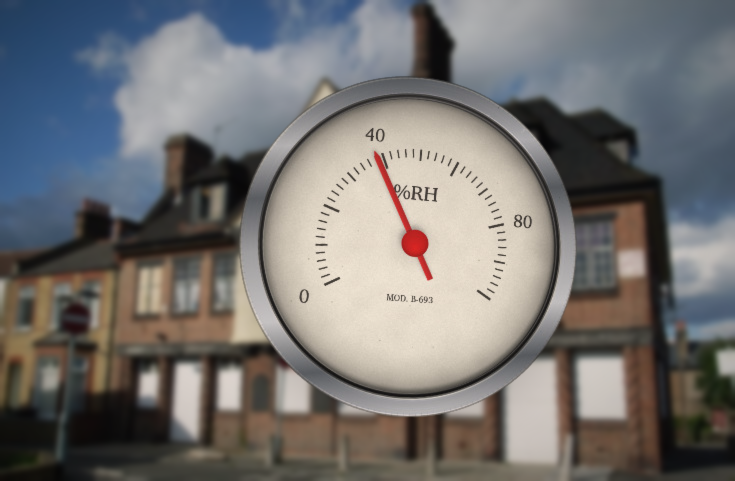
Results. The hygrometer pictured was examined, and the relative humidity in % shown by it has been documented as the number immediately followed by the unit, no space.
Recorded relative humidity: 38%
